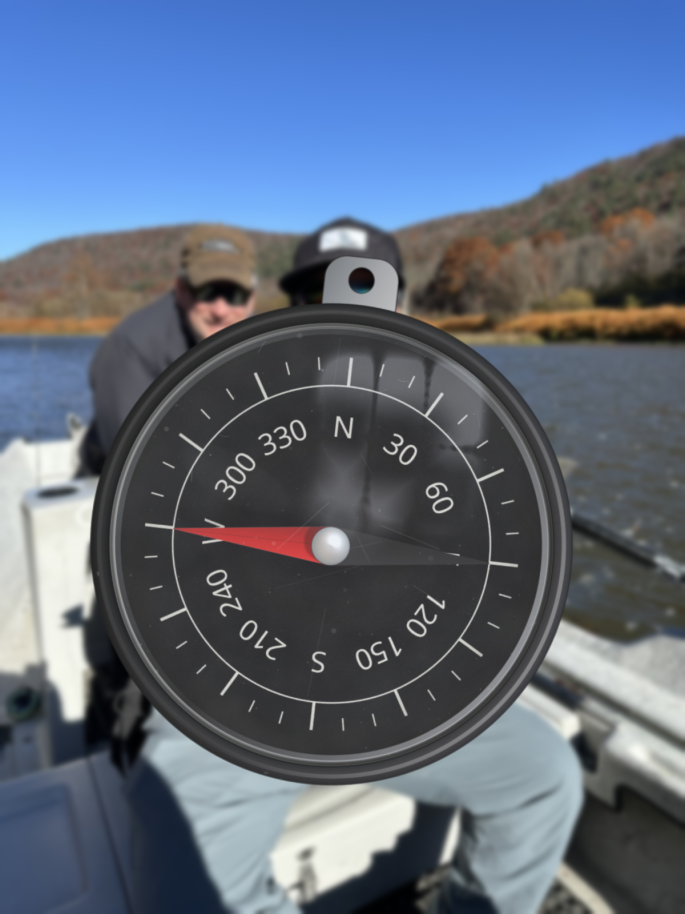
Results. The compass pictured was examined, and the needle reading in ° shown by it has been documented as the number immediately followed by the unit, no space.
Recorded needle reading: 270°
